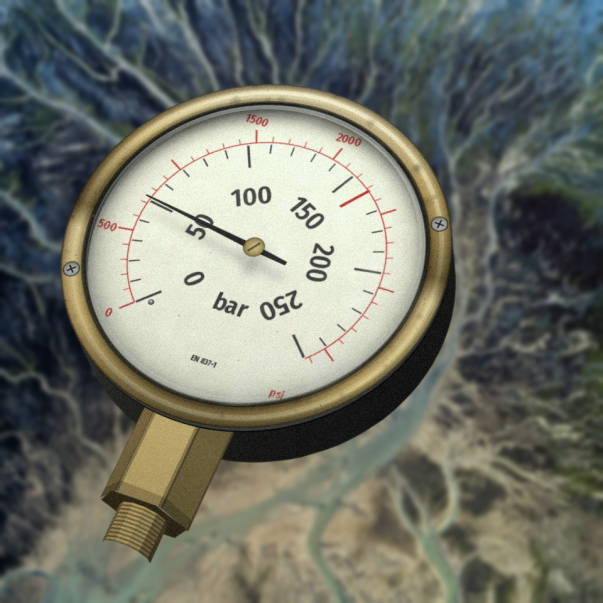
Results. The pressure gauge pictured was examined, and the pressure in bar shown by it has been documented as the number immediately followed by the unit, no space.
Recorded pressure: 50bar
